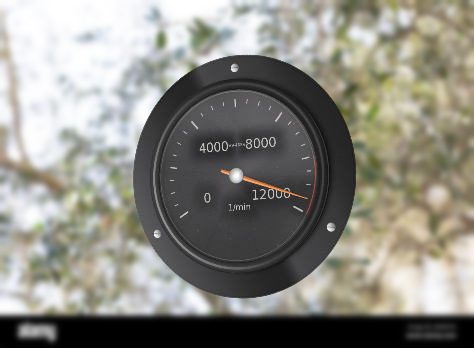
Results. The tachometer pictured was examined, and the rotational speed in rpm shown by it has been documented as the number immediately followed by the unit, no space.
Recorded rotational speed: 11500rpm
